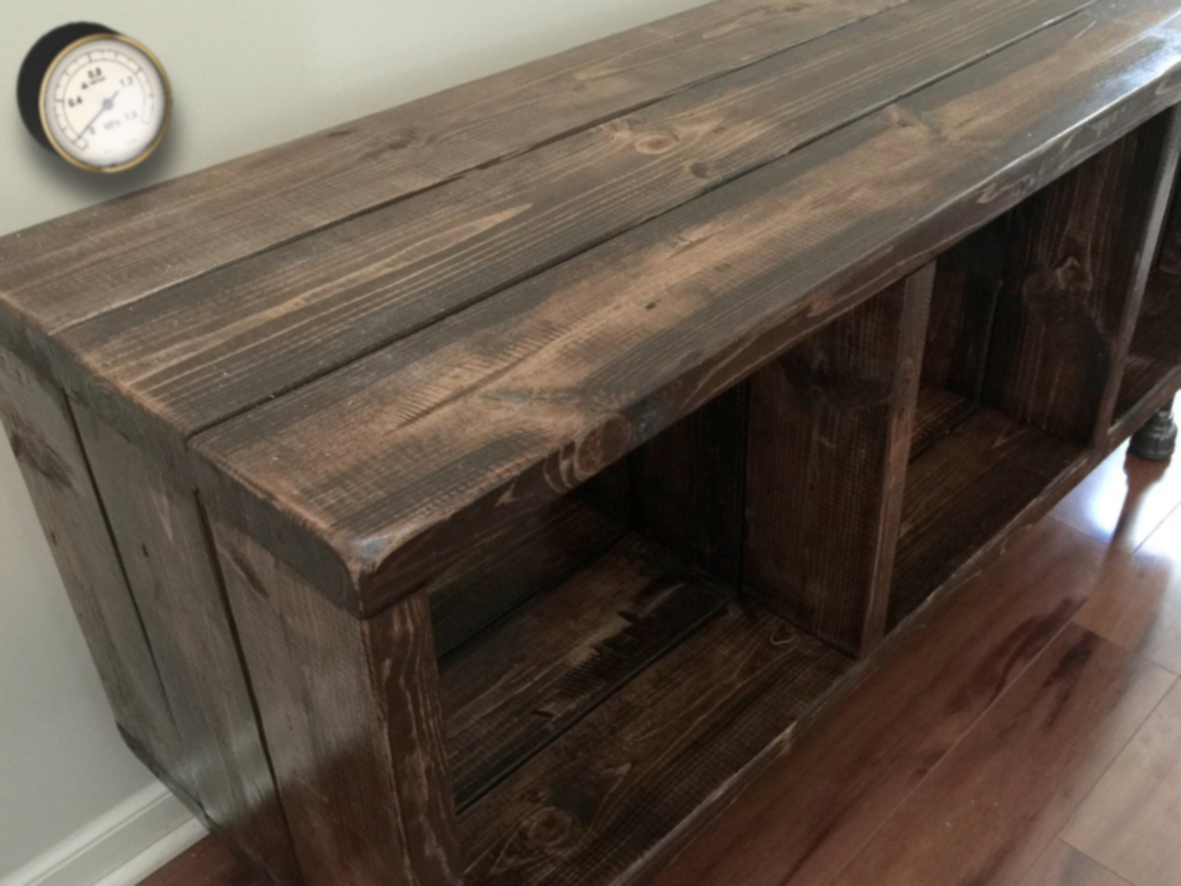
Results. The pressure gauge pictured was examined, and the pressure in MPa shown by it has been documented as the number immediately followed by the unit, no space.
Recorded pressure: 0.1MPa
